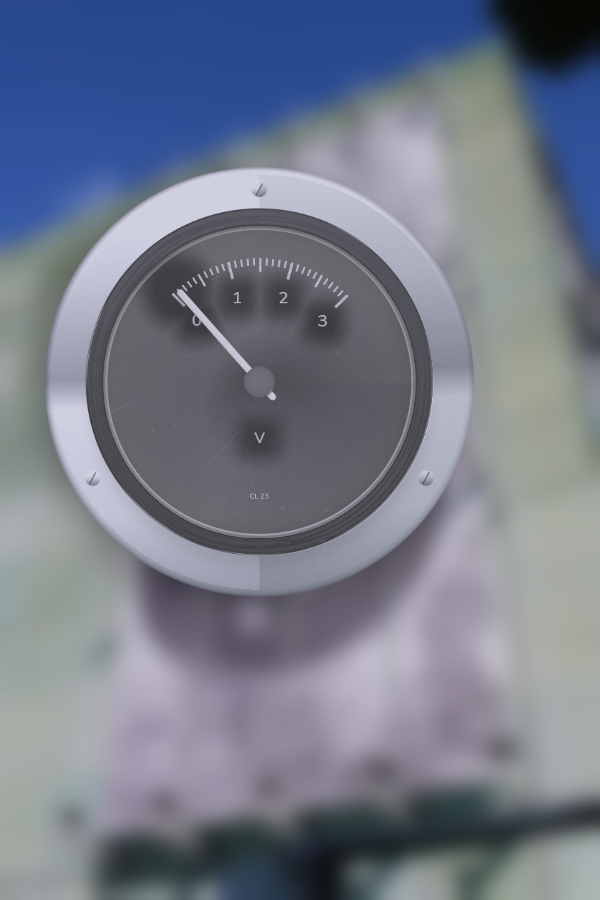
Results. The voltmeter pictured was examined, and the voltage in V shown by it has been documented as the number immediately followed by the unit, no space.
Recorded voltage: 0.1V
